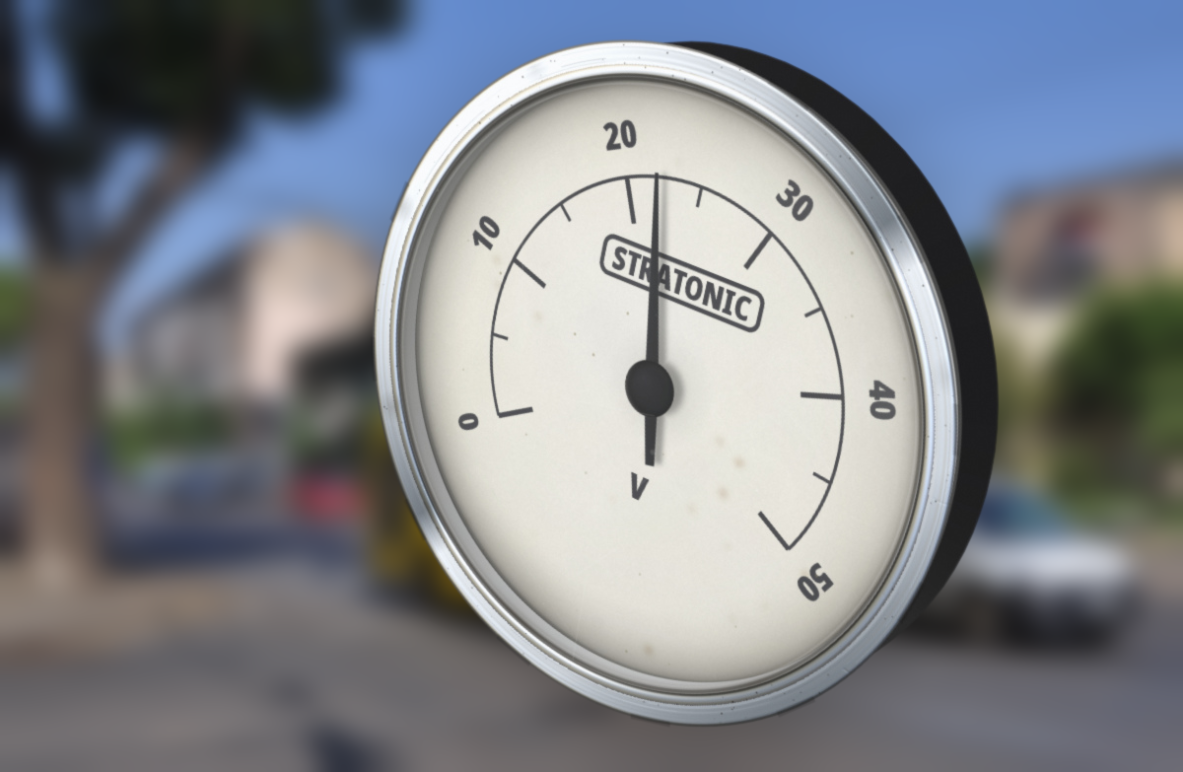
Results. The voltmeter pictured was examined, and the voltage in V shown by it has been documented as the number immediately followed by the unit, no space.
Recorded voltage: 22.5V
